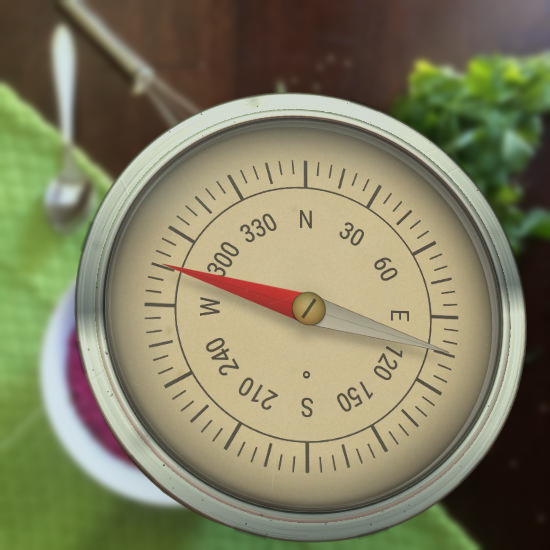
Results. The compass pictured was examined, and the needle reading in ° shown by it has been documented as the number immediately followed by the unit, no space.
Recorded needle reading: 285°
